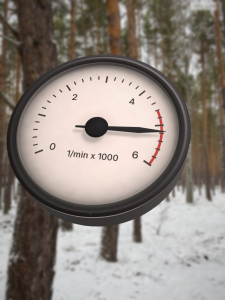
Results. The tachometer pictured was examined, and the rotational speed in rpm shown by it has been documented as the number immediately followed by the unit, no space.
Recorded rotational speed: 5200rpm
